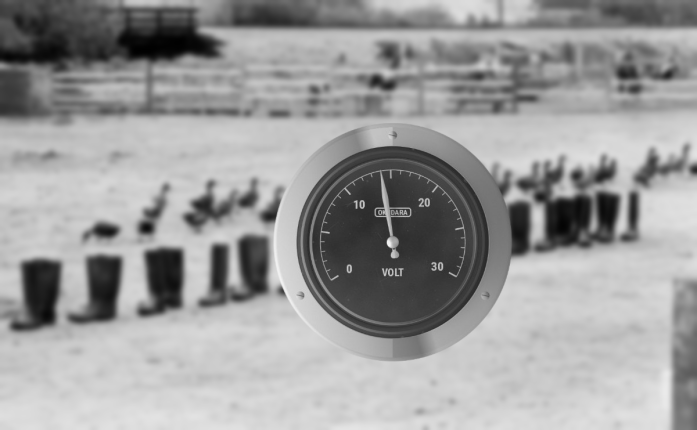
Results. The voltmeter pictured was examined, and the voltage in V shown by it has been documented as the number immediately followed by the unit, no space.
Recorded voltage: 14V
